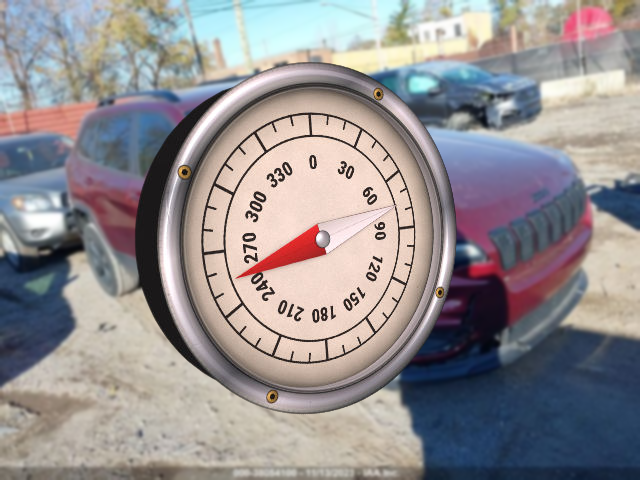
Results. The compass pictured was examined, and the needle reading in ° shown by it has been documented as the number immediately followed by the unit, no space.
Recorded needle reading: 255°
